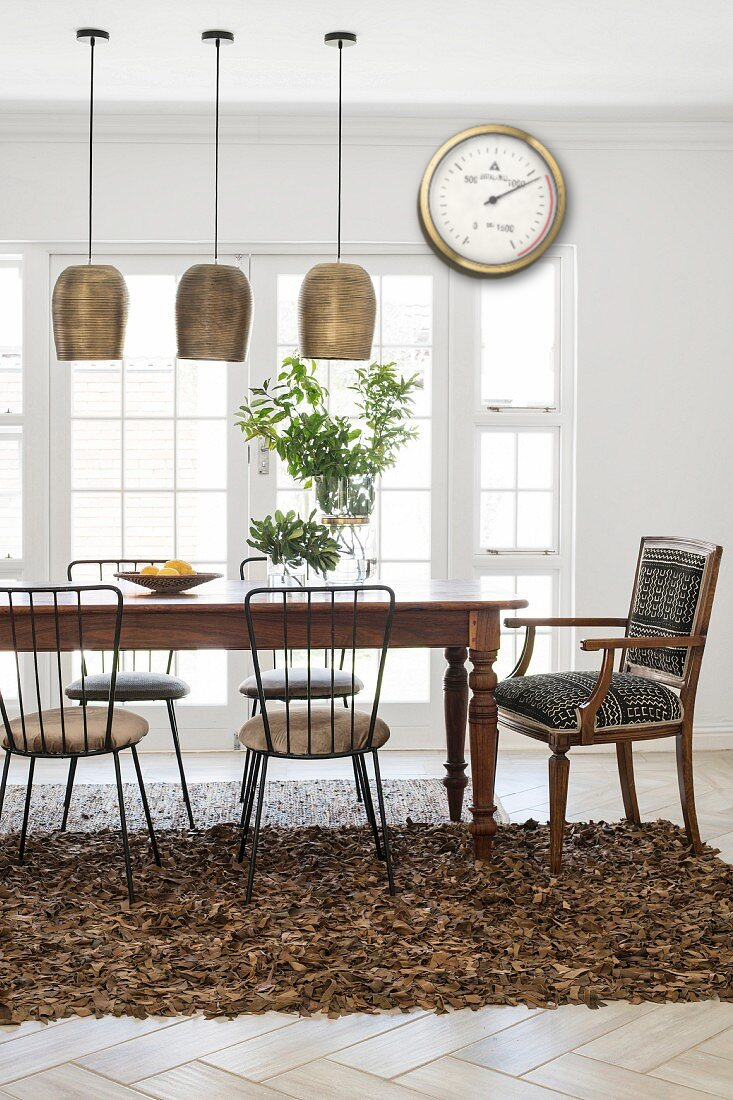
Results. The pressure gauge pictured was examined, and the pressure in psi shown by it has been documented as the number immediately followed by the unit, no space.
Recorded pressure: 1050psi
